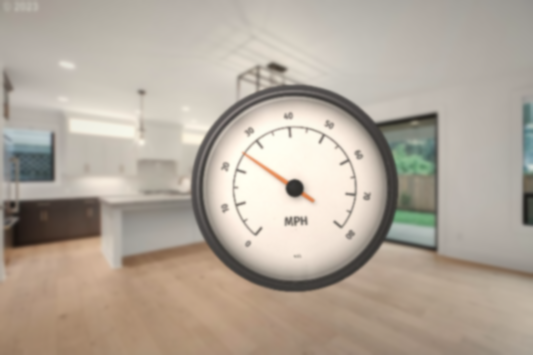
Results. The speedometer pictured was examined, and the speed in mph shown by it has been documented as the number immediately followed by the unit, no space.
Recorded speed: 25mph
